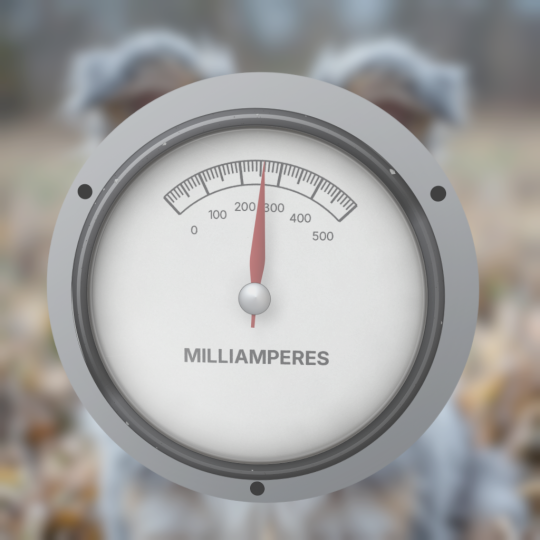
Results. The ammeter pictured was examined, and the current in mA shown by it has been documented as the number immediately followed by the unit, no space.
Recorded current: 260mA
